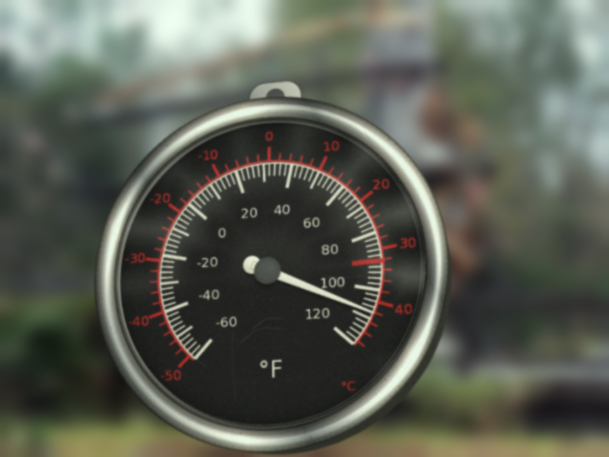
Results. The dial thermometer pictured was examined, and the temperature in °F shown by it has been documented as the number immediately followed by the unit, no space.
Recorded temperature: 108°F
